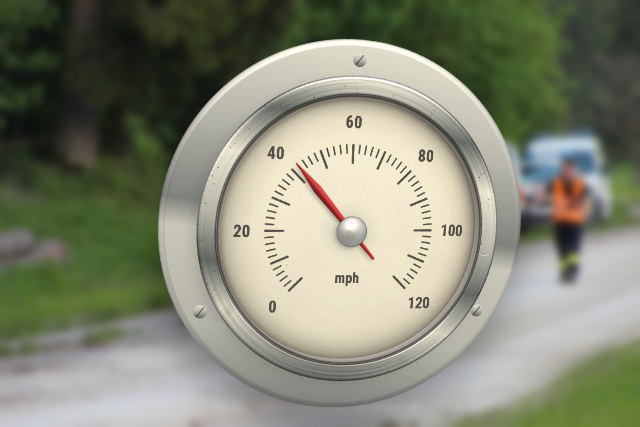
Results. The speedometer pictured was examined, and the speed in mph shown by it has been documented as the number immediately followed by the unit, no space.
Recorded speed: 42mph
